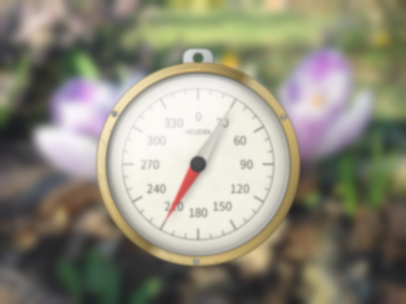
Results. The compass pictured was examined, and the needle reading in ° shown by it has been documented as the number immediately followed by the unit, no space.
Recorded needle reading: 210°
